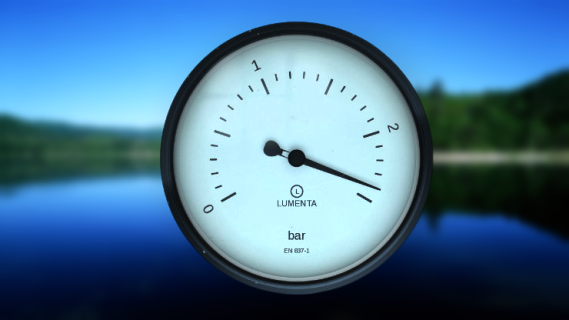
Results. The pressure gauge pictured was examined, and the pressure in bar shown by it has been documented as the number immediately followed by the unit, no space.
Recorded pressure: 2.4bar
